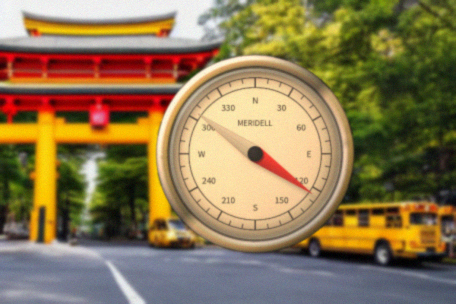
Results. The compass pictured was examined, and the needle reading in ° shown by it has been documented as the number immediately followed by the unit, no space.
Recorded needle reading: 125°
